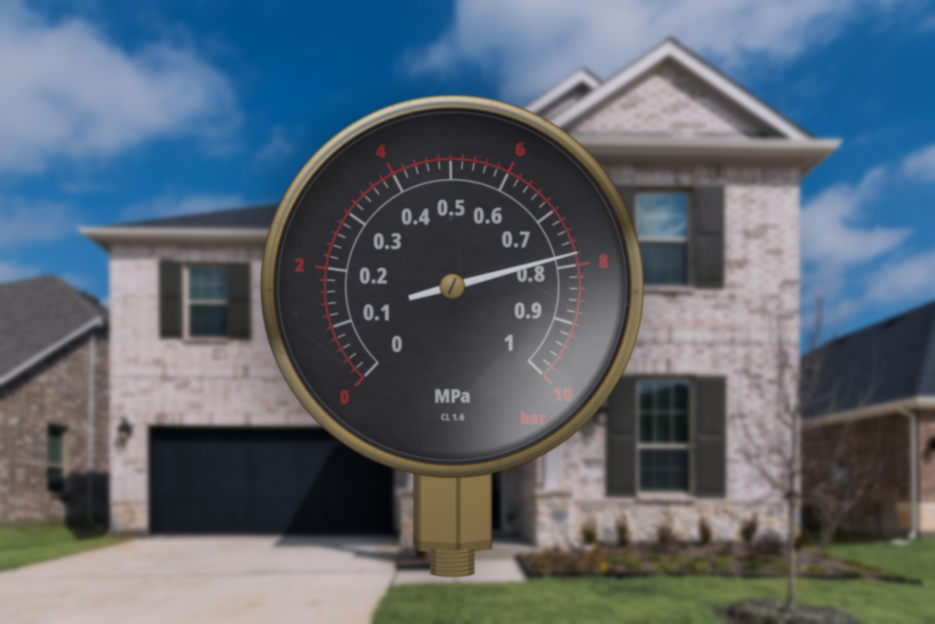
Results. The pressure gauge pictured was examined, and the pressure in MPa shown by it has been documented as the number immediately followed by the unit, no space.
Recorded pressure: 0.78MPa
